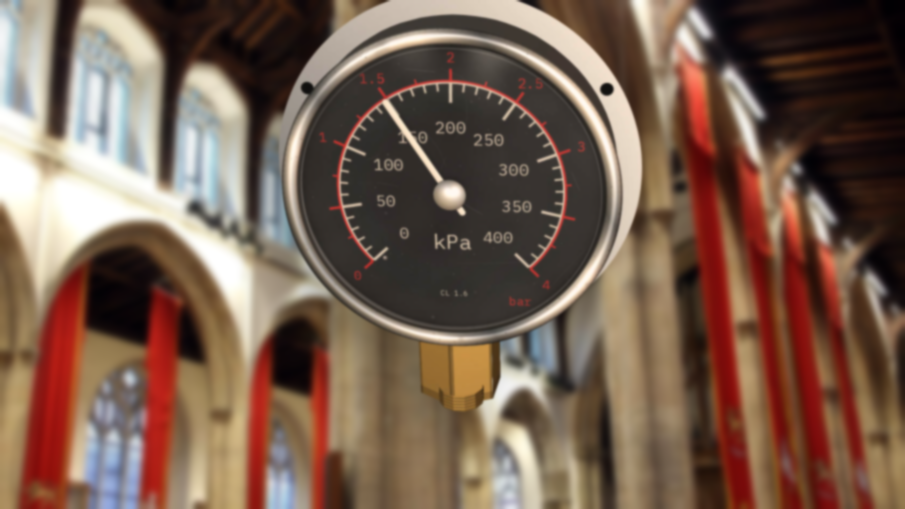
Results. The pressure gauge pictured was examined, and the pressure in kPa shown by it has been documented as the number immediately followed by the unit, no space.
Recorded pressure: 150kPa
